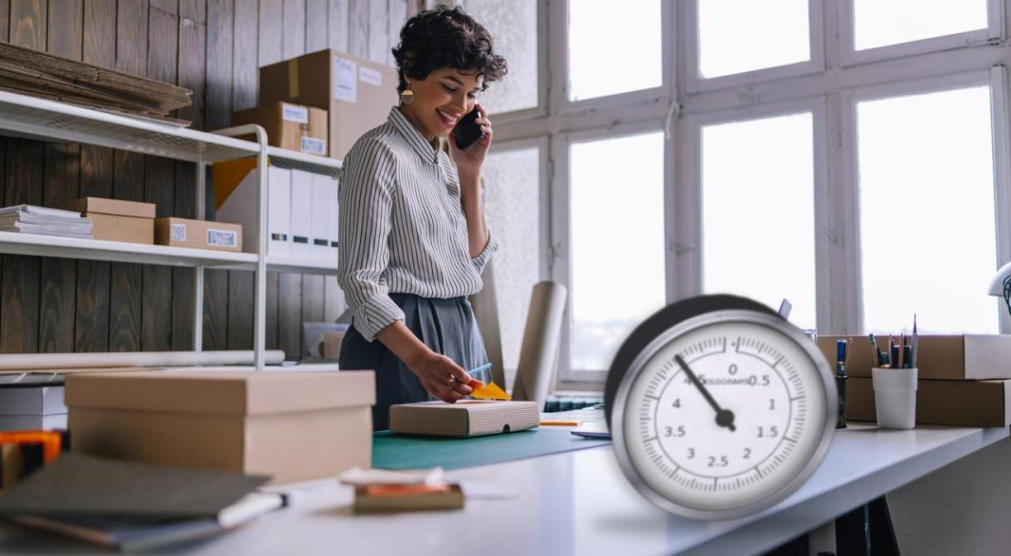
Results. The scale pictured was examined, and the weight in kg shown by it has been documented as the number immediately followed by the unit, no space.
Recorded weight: 4.5kg
